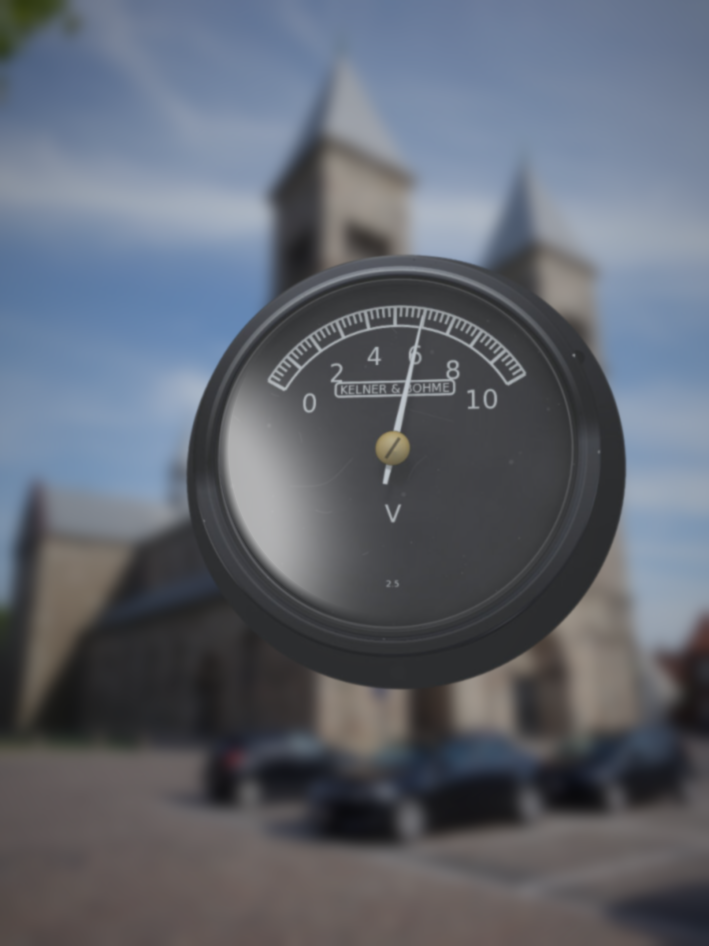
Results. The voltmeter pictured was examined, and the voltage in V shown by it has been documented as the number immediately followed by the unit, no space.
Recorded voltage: 6V
